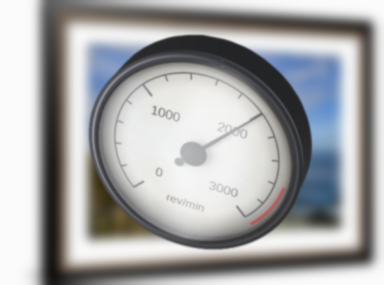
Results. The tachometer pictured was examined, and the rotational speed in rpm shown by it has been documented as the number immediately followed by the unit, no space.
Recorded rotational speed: 2000rpm
